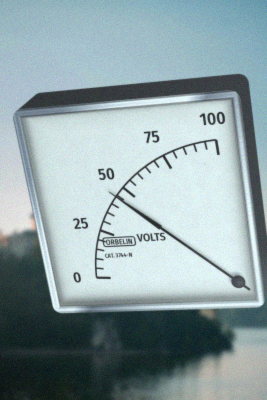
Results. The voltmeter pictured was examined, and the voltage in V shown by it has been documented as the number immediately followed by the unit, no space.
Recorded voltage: 45V
